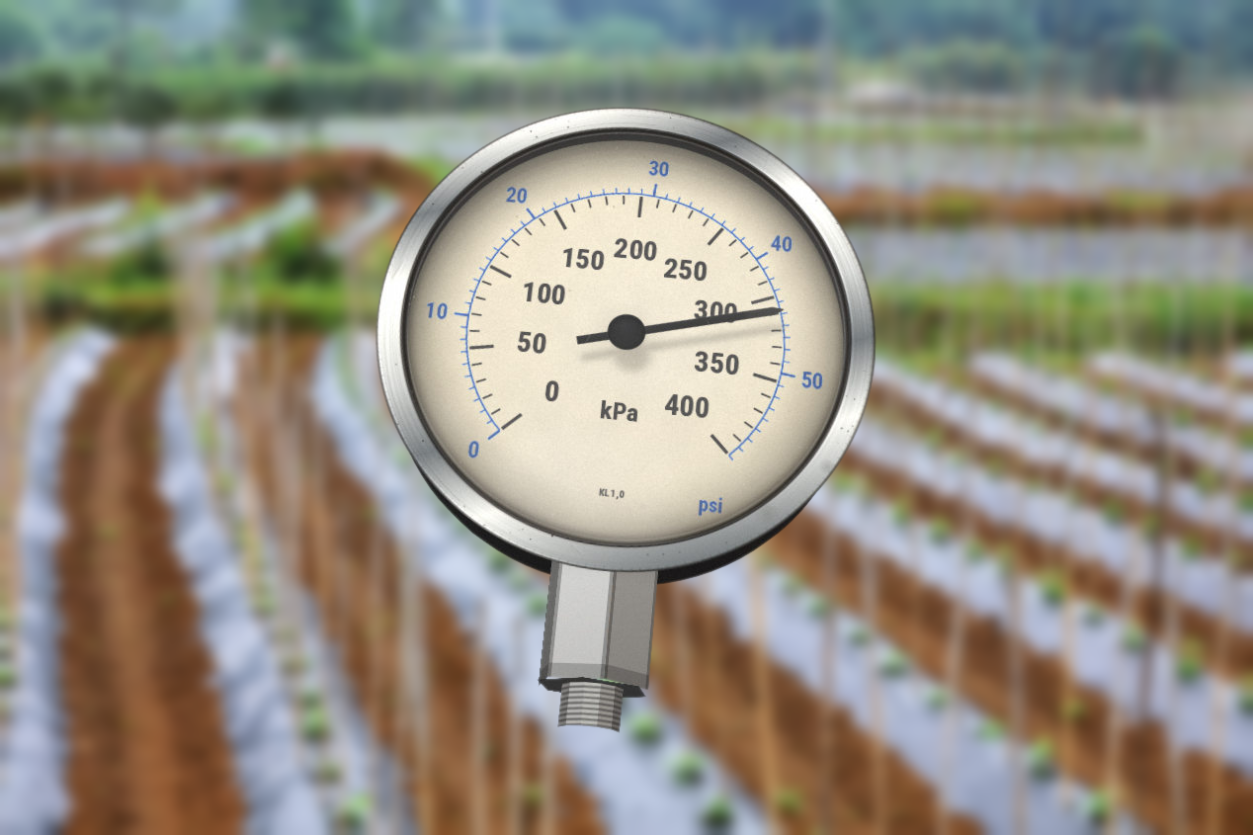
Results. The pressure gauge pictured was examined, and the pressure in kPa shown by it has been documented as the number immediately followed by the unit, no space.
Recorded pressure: 310kPa
